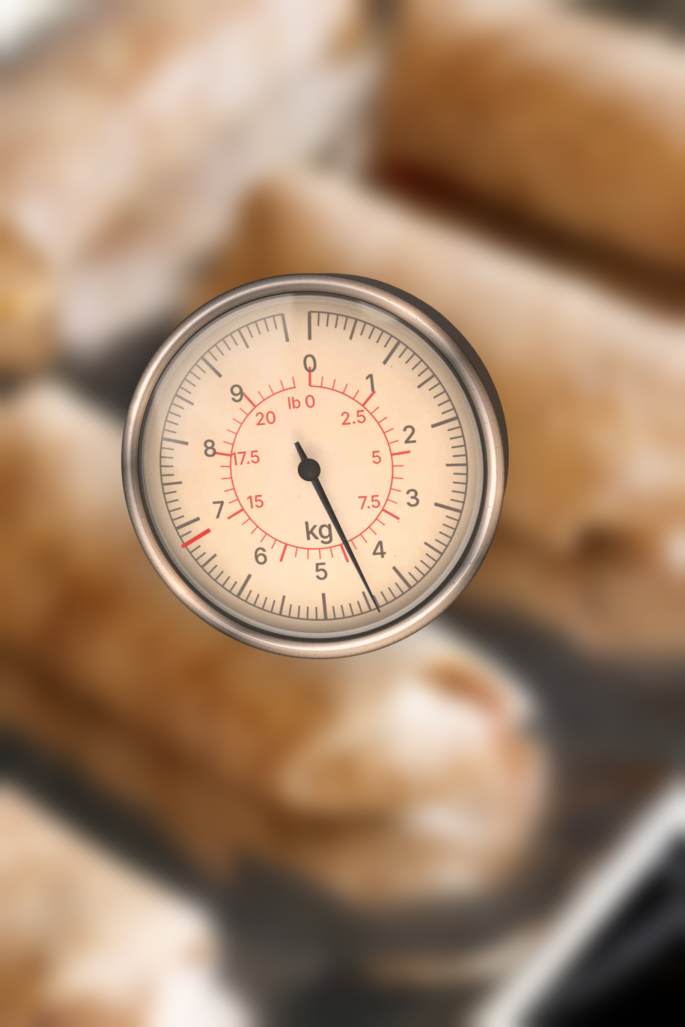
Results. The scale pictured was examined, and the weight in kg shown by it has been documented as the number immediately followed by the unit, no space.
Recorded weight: 4.4kg
